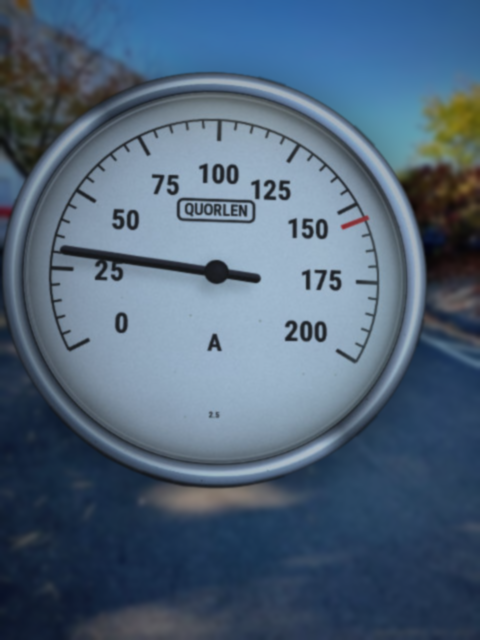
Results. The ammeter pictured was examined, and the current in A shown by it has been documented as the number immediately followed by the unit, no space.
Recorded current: 30A
